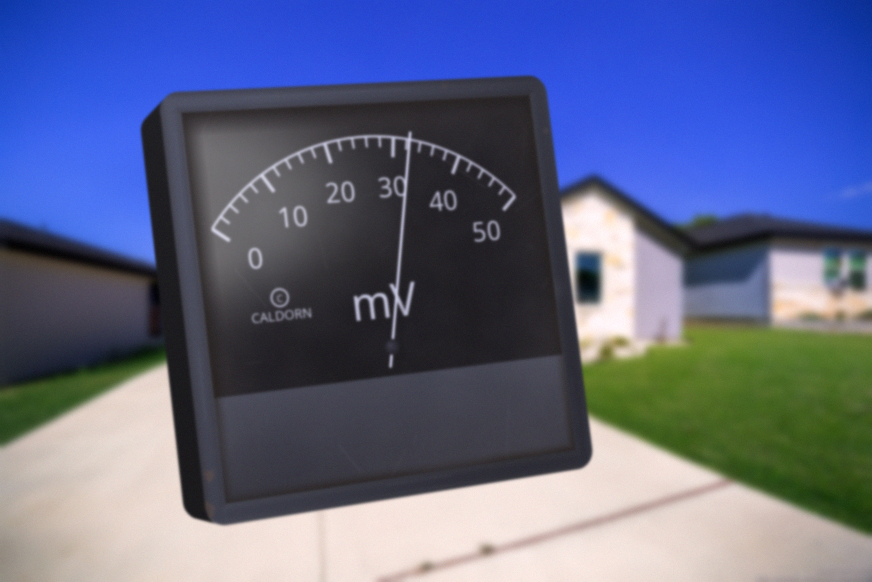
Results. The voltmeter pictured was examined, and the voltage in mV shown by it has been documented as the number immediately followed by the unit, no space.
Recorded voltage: 32mV
